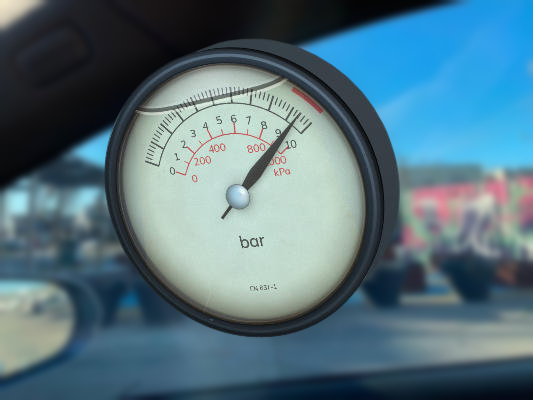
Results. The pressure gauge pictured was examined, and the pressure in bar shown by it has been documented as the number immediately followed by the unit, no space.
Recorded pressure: 9.4bar
